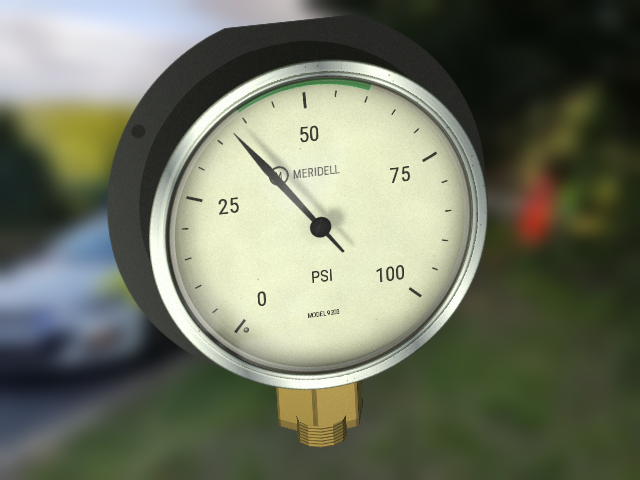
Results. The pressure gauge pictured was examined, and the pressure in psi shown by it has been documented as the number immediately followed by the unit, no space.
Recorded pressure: 37.5psi
